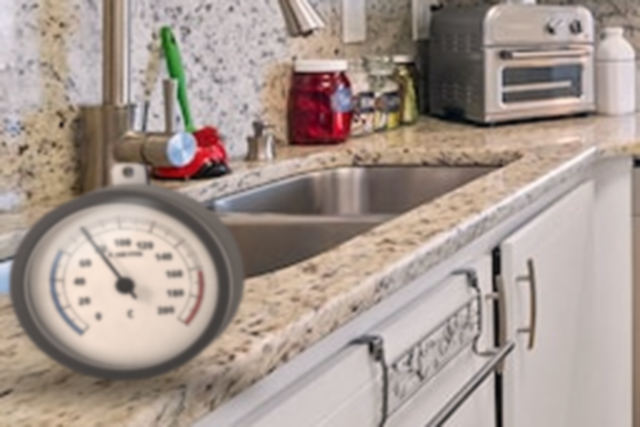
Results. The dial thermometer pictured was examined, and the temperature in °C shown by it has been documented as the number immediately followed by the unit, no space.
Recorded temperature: 80°C
